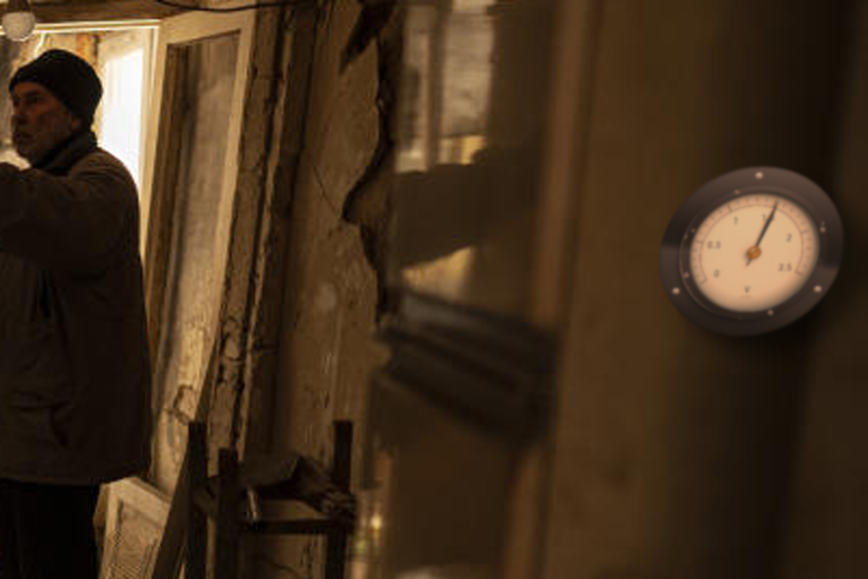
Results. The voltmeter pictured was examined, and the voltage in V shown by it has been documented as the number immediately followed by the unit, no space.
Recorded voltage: 1.5V
